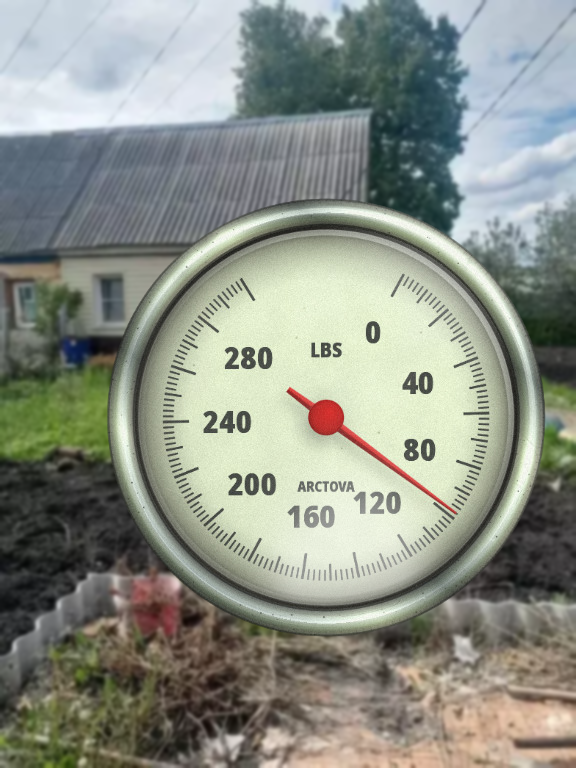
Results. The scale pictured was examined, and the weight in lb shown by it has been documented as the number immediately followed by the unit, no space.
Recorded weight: 98lb
